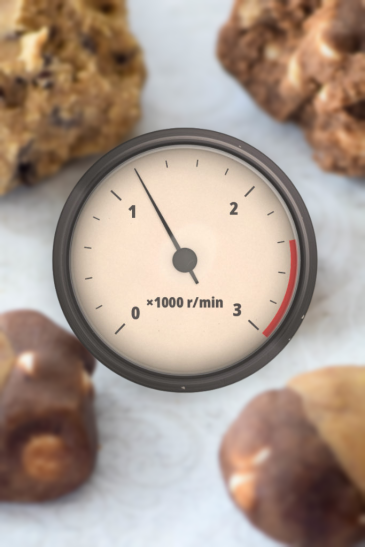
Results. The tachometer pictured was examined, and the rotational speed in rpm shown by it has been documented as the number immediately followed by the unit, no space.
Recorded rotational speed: 1200rpm
